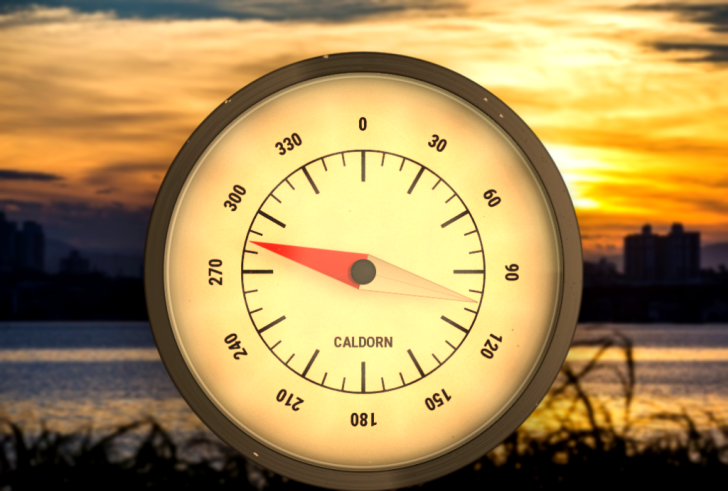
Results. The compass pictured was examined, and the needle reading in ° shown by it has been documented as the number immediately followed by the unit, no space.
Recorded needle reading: 285°
